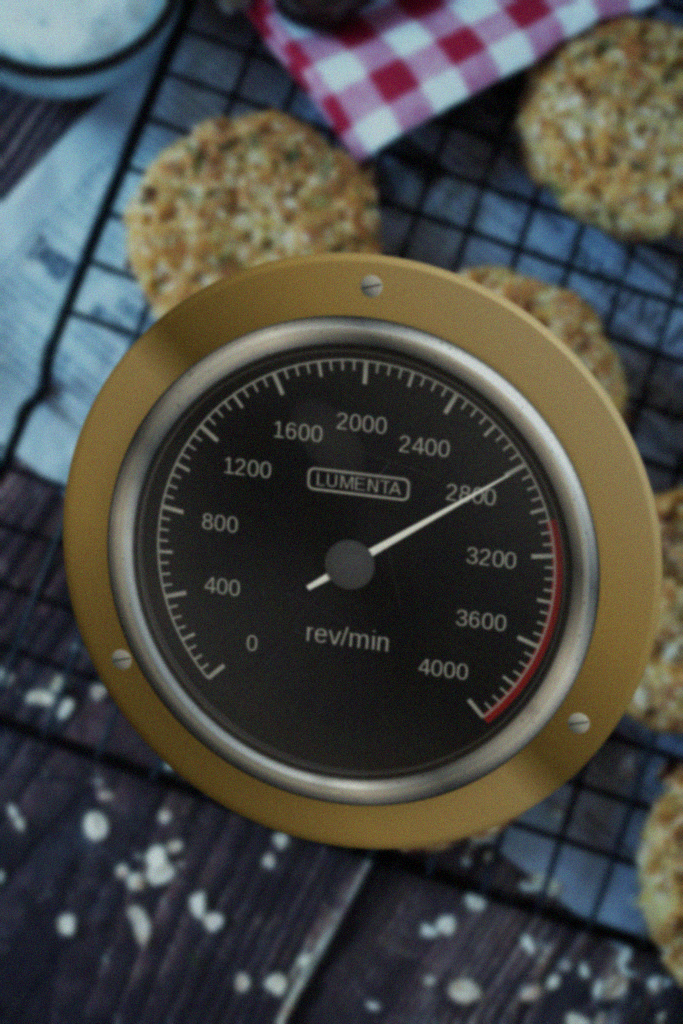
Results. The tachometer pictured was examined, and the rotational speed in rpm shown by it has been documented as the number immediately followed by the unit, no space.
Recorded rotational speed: 2800rpm
